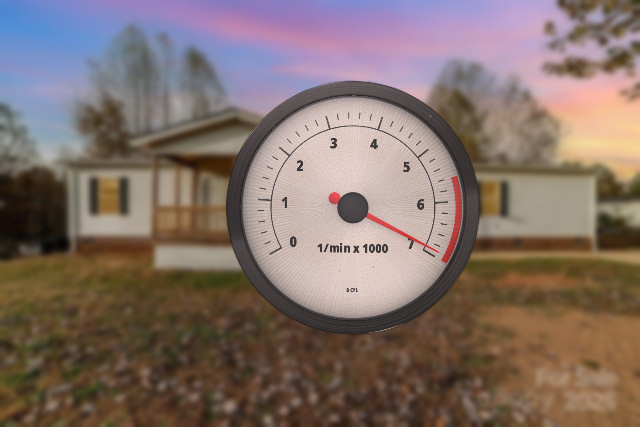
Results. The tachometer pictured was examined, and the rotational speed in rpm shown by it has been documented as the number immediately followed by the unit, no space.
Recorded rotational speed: 6900rpm
